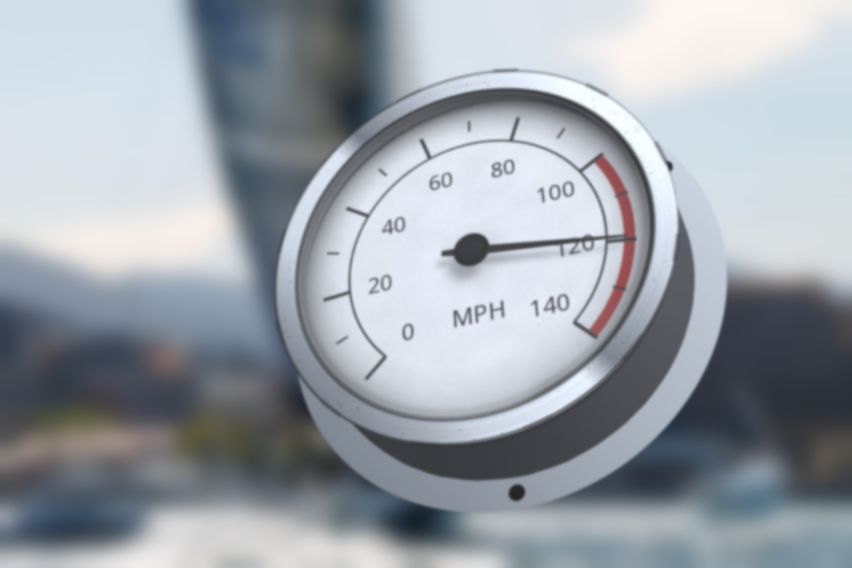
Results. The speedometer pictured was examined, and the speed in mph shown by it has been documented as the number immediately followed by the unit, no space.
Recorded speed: 120mph
